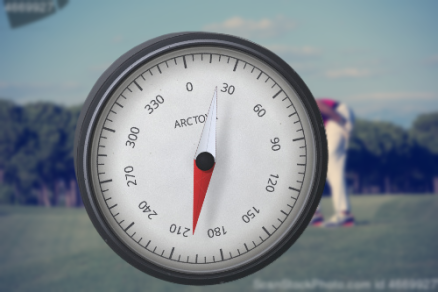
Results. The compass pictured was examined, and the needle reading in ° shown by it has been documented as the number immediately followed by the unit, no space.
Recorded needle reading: 200°
